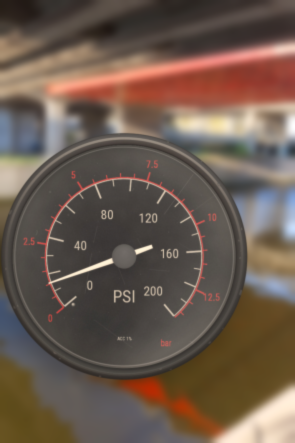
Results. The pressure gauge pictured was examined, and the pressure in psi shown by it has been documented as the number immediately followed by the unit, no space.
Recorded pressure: 15psi
